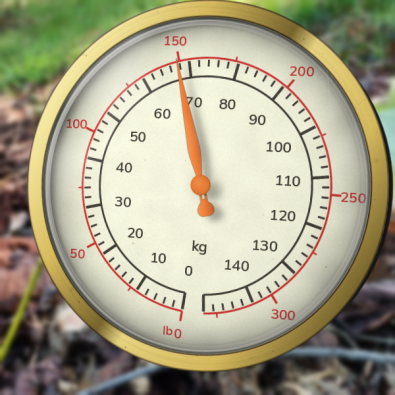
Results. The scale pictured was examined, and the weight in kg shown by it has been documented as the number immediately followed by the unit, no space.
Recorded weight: 68kg
